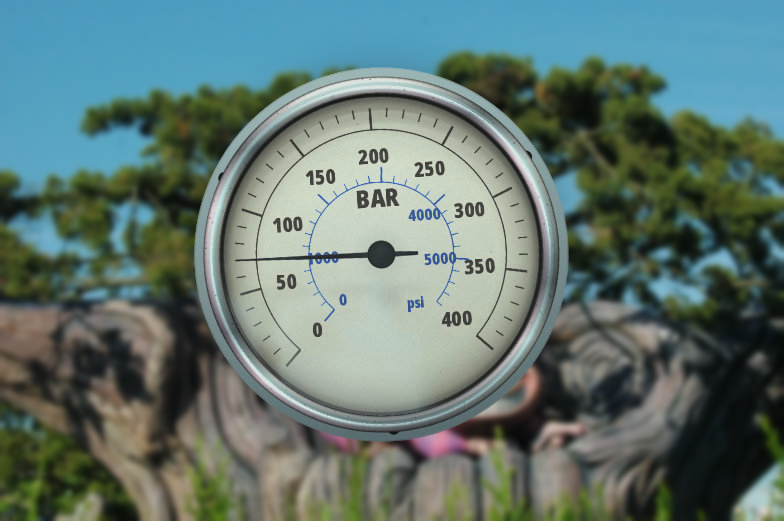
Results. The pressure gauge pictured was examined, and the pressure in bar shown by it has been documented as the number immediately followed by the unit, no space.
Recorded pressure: 70bar
